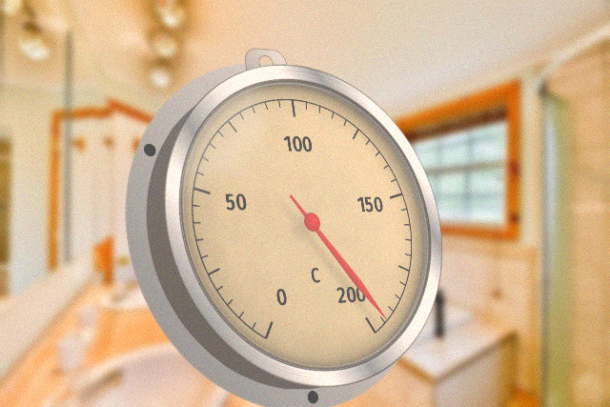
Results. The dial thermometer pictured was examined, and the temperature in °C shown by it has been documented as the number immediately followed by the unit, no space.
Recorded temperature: 195°C
